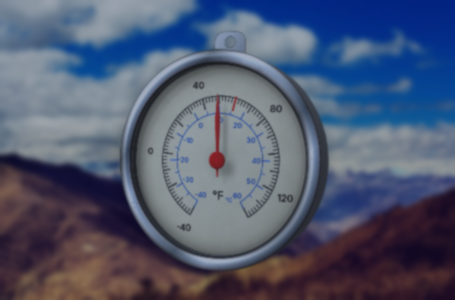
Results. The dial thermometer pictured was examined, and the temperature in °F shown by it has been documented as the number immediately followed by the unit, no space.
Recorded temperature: 50°F
